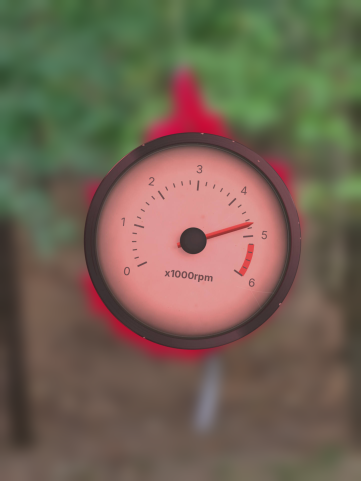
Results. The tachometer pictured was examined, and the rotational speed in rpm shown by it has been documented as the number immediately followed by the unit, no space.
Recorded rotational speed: 4700rpm
